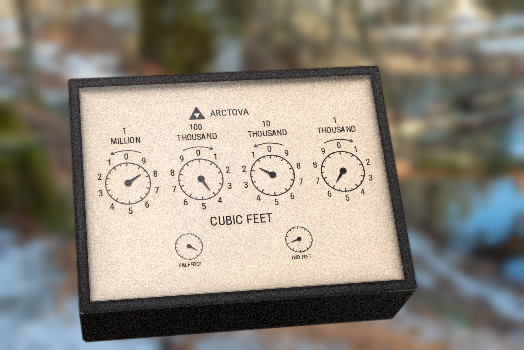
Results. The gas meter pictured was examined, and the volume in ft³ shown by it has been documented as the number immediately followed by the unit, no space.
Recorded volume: 841600ft³
